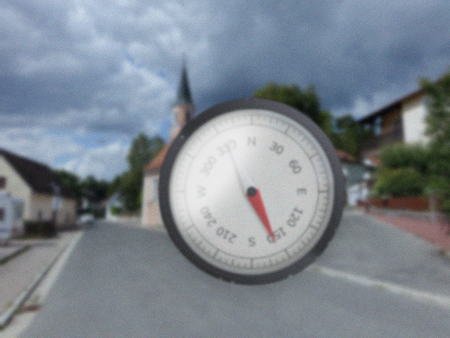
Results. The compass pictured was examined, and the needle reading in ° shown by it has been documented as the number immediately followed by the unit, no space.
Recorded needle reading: 155°
